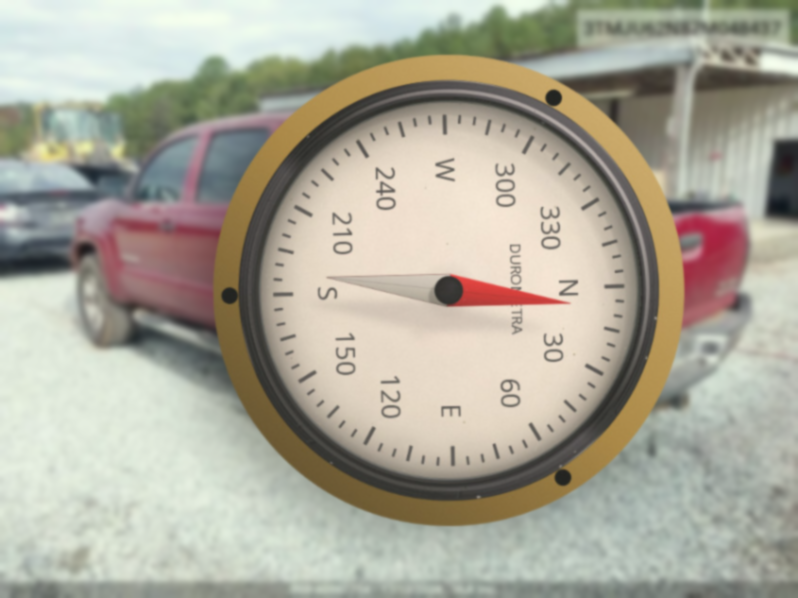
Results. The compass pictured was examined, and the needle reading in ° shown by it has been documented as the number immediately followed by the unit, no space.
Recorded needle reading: 7.5°
